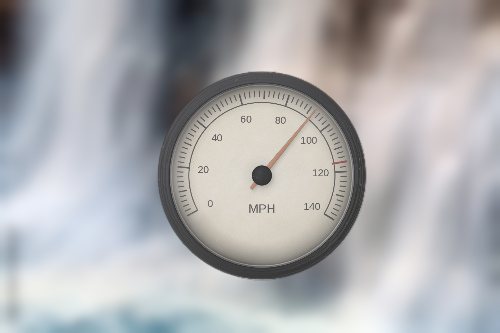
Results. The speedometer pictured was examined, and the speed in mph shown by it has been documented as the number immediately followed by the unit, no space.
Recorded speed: 92mph
